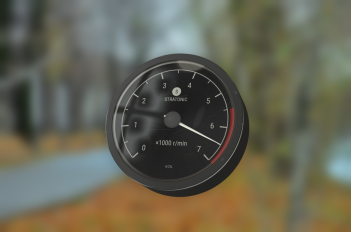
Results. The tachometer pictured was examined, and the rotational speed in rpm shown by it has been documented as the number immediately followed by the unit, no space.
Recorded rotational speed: 6500rpm
